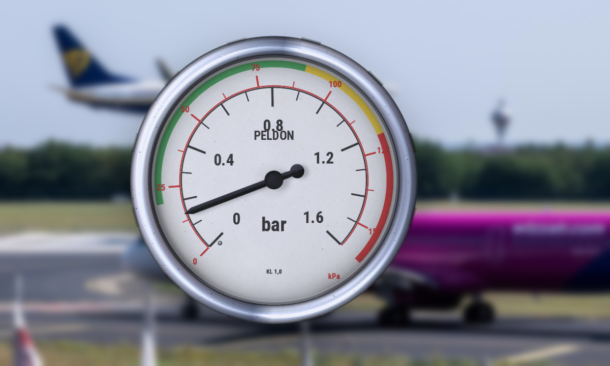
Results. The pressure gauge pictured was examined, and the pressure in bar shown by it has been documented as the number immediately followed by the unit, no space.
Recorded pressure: 0.15bar
